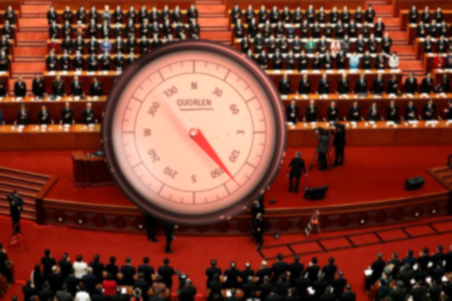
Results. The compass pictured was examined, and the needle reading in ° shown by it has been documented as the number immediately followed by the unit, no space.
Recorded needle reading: 140°
